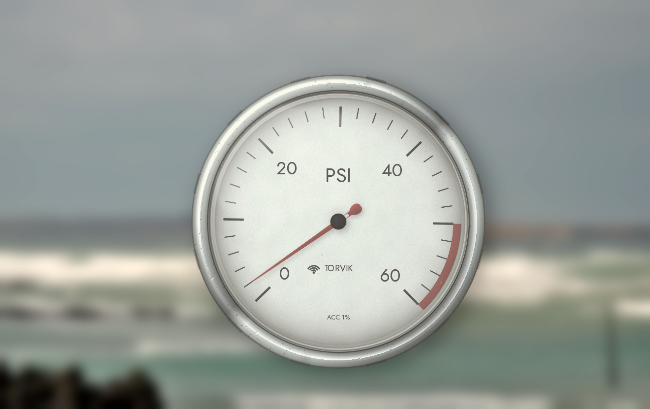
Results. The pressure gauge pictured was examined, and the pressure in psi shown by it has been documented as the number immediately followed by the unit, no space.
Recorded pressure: 2psi
